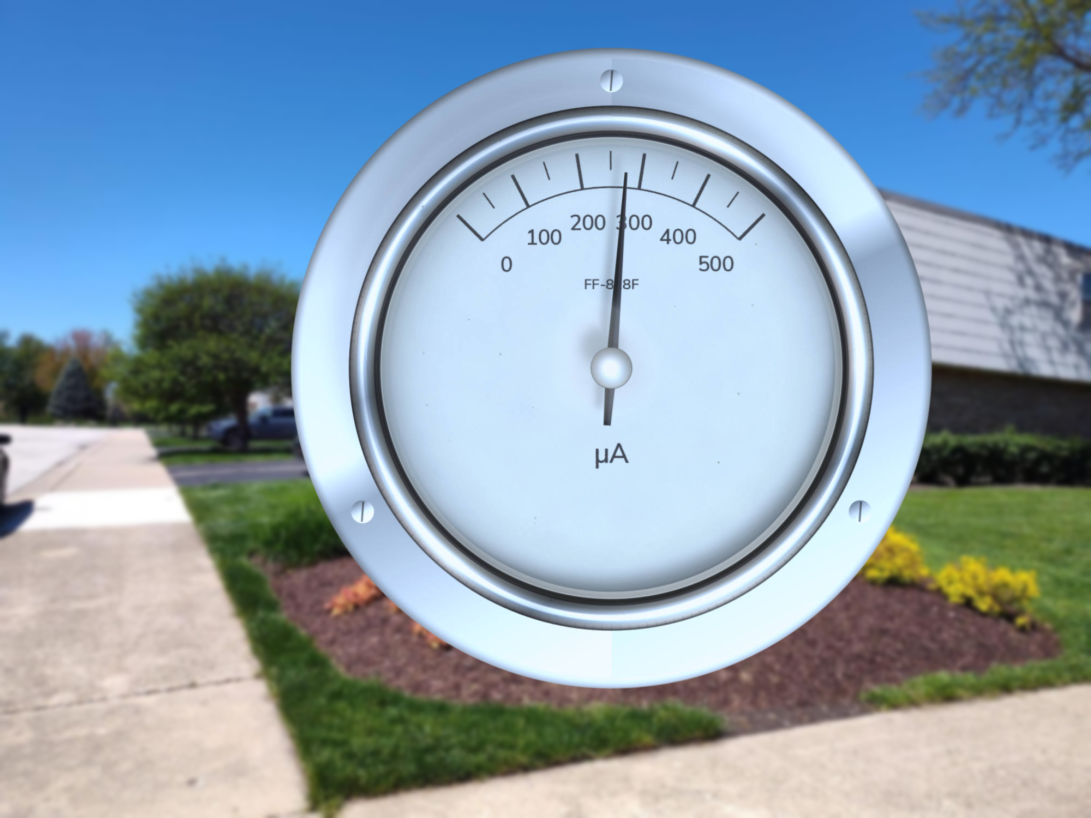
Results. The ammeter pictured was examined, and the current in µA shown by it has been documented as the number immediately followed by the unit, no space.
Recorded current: 275µA
